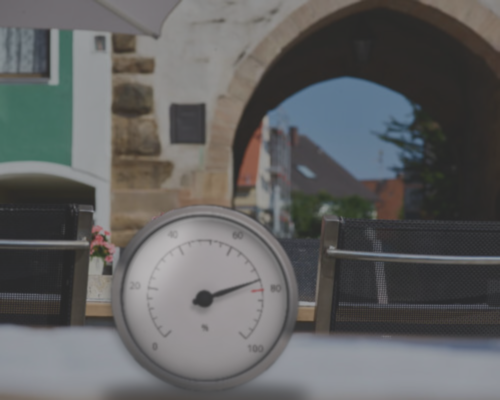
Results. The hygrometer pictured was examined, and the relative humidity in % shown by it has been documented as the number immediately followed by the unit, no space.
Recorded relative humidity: 76%
